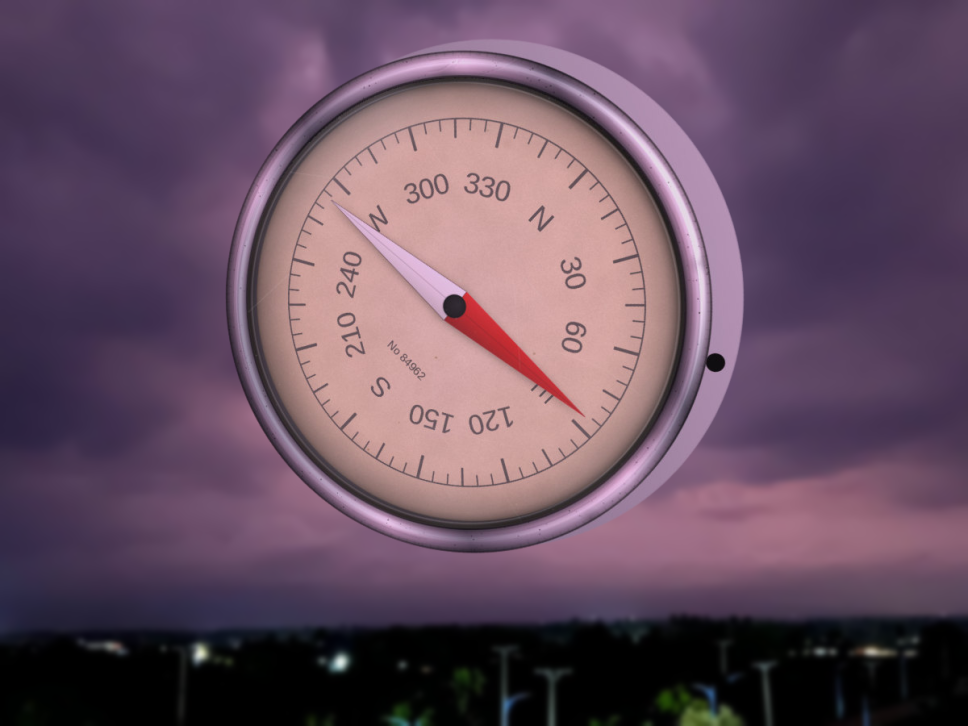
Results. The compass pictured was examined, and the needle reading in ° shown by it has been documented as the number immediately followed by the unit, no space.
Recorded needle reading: 85°
